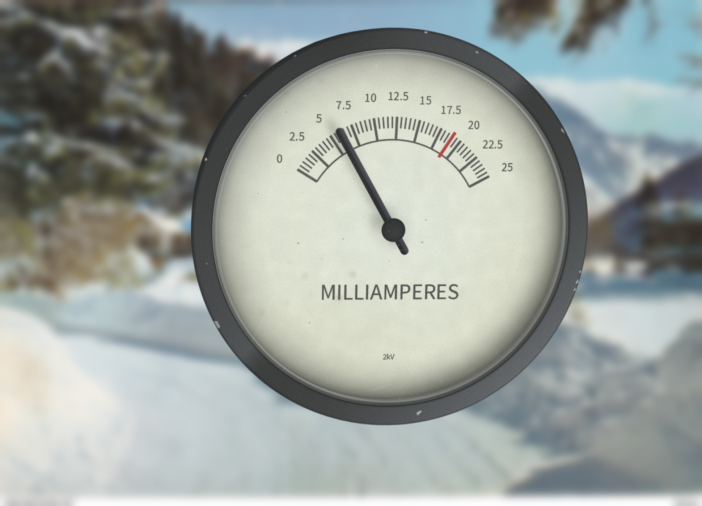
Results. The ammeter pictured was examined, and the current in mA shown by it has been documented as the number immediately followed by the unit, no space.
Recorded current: 6mA
